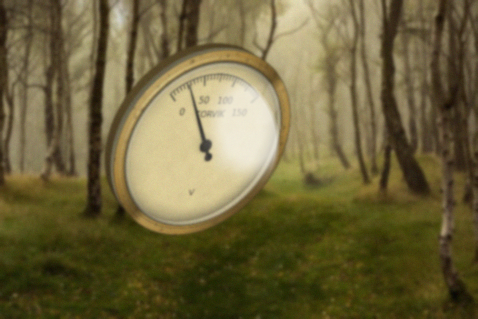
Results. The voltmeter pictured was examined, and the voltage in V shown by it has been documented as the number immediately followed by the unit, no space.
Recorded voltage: 25V
